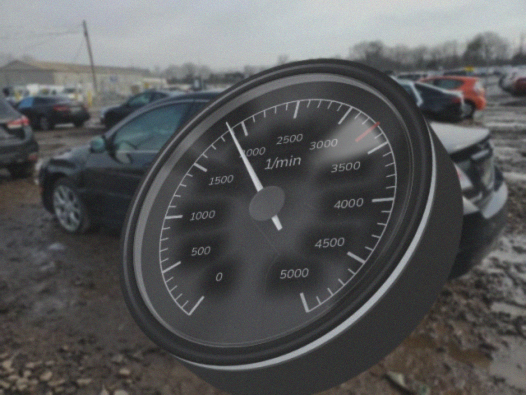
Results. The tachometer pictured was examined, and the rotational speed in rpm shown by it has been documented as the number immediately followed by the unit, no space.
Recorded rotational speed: 1900rpm
